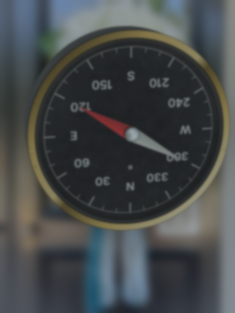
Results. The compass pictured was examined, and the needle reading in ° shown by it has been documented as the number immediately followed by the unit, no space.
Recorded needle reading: 120°
